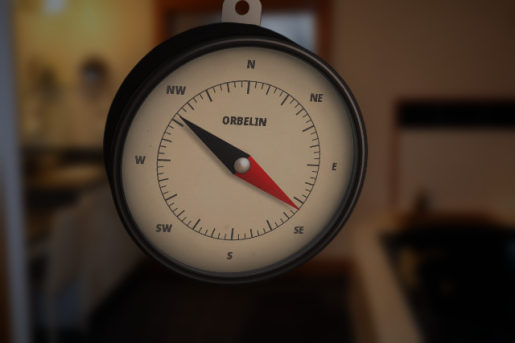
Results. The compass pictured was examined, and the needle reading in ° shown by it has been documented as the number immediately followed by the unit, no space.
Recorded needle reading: 125°
